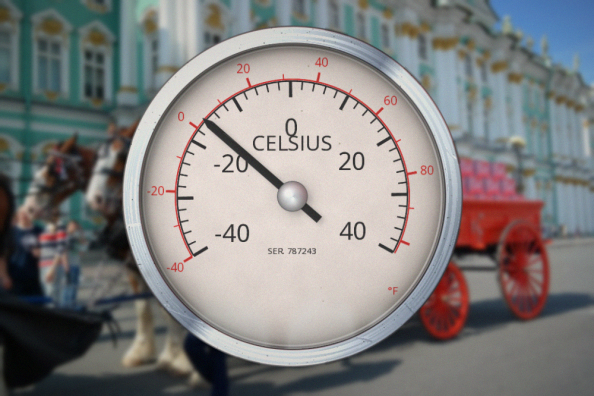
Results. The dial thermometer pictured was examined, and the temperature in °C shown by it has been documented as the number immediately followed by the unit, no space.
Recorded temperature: -16°C
